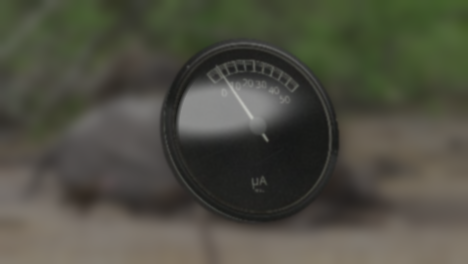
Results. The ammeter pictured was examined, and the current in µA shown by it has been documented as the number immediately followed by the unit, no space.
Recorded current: 5µA
